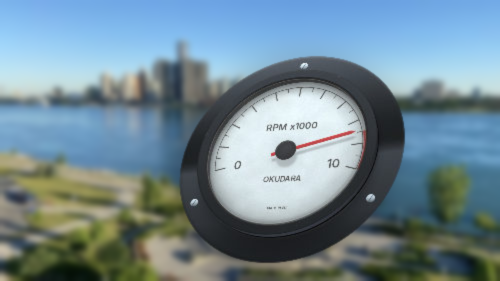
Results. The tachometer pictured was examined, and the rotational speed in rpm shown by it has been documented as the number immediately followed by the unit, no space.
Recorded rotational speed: 8500rpm
